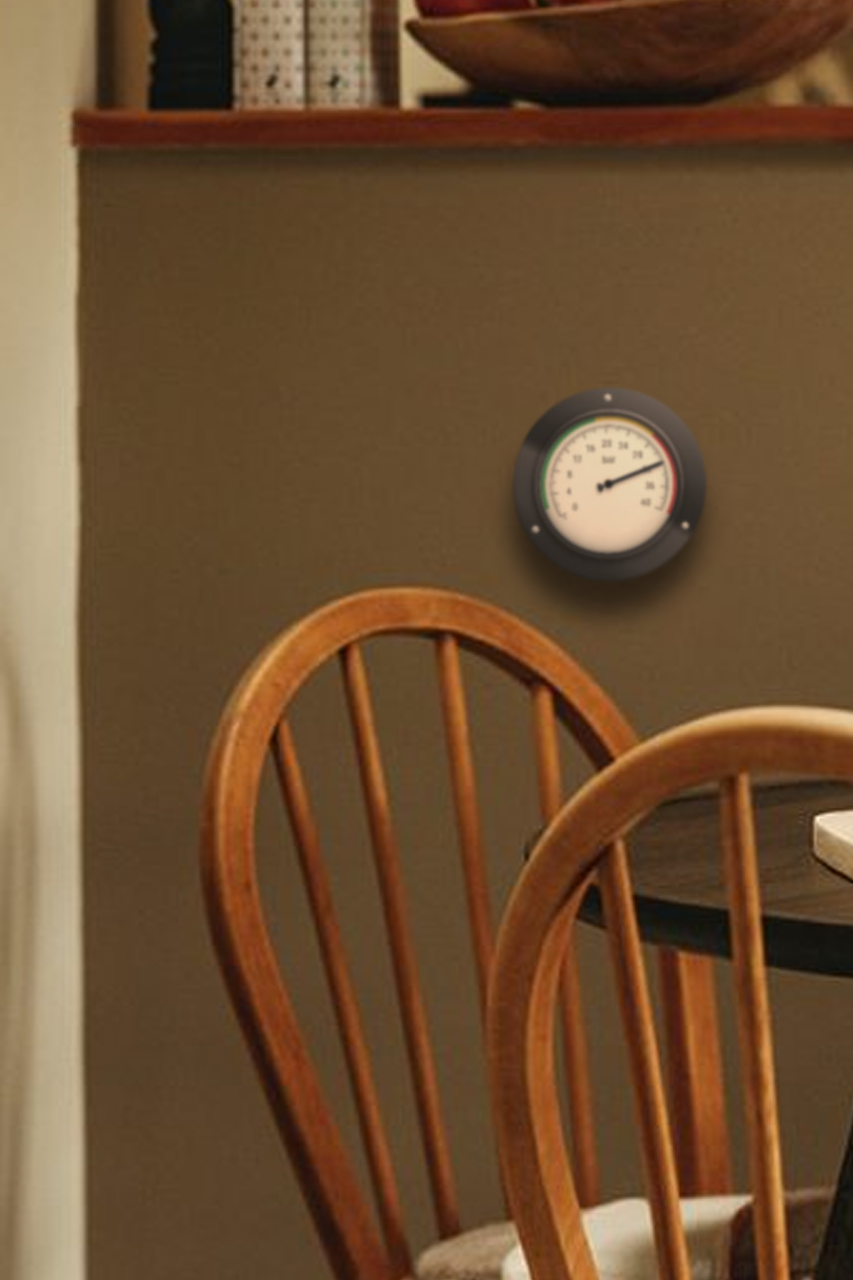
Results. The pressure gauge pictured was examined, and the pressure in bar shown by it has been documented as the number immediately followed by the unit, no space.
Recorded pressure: 32bar
